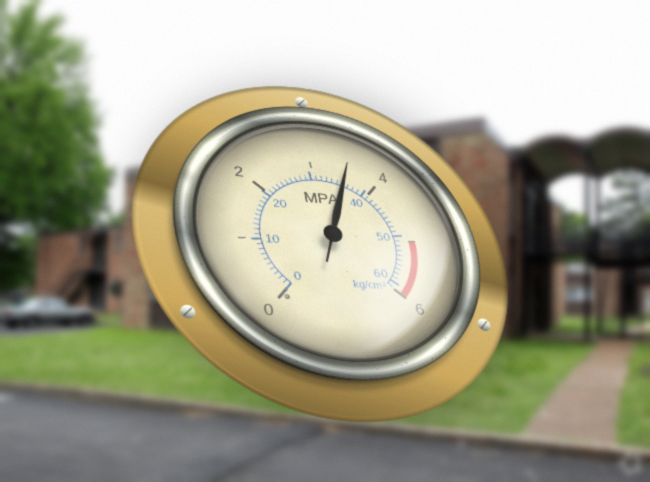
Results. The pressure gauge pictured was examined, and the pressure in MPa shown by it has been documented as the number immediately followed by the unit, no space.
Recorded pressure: 3.5MPa
